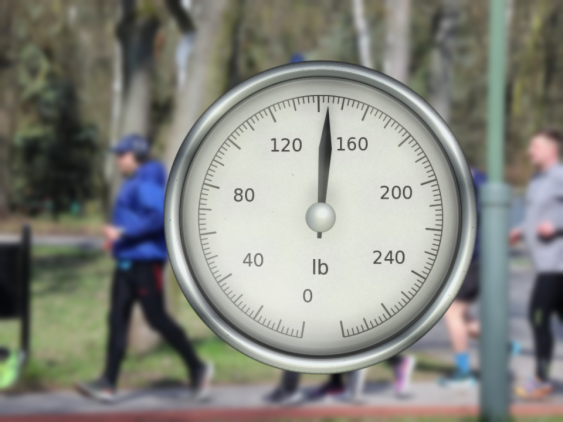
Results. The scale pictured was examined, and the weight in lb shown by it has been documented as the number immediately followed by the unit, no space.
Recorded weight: 144lb
